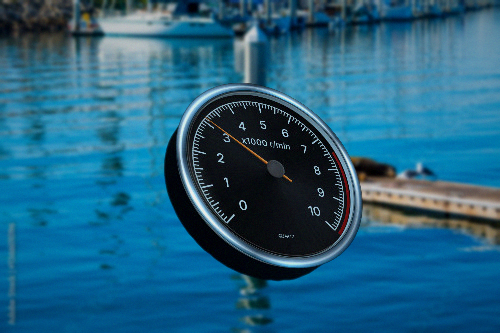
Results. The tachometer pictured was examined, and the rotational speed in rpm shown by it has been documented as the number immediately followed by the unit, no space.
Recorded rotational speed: 3000rpm
